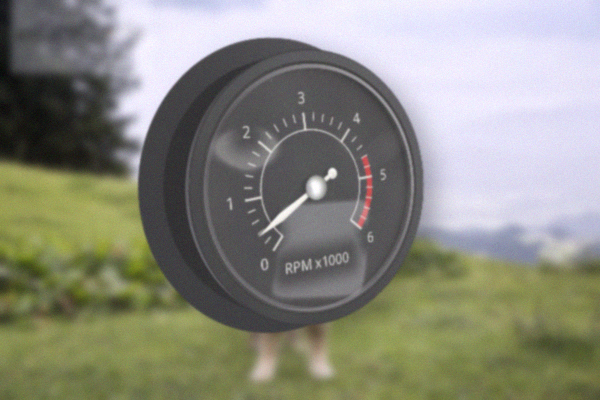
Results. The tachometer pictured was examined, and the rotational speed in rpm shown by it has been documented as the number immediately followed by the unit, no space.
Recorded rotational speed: 400rpm
